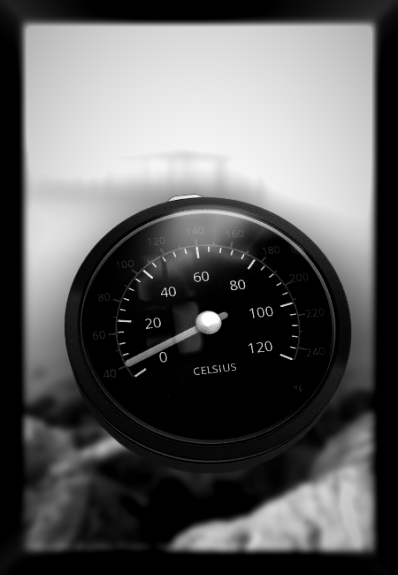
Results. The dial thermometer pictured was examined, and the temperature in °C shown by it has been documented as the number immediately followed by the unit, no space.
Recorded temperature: 4°C
